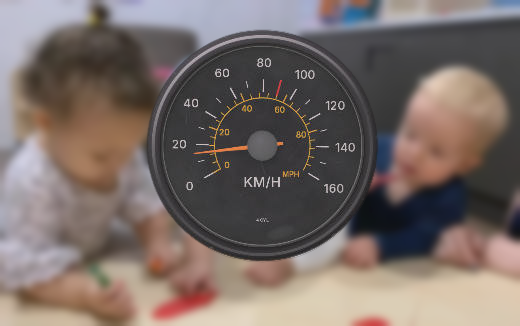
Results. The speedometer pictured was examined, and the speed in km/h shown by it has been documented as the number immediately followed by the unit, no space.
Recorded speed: 15km/h
